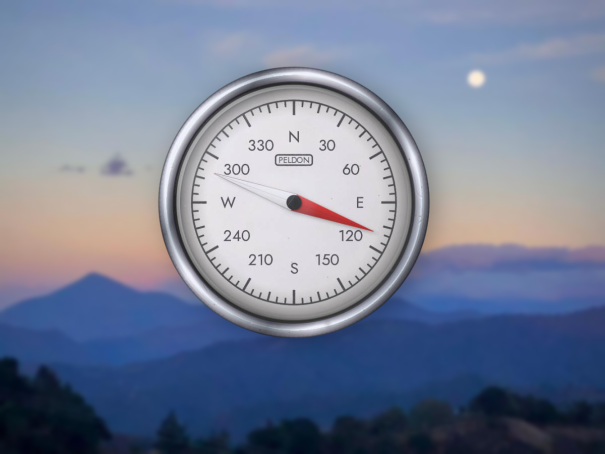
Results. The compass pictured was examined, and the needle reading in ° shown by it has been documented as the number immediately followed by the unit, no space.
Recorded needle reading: 110°
